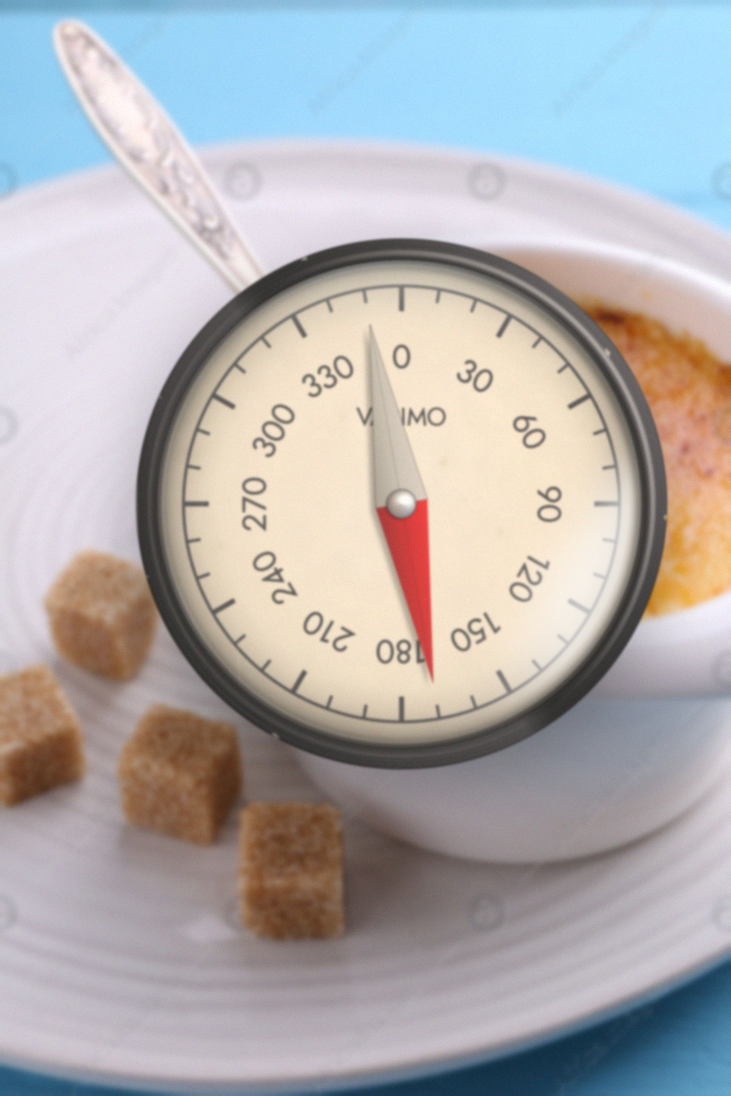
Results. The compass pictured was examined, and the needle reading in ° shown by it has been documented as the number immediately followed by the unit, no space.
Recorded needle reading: 170°
